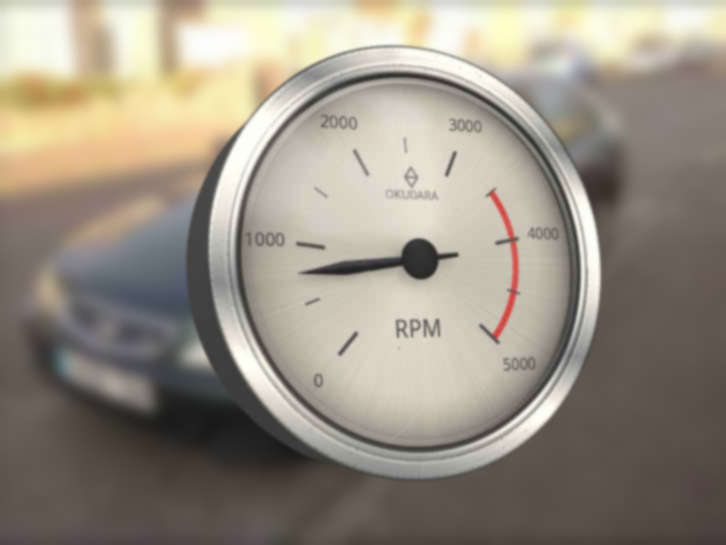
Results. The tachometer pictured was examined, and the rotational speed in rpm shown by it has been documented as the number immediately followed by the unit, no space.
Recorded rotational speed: 750rpm
